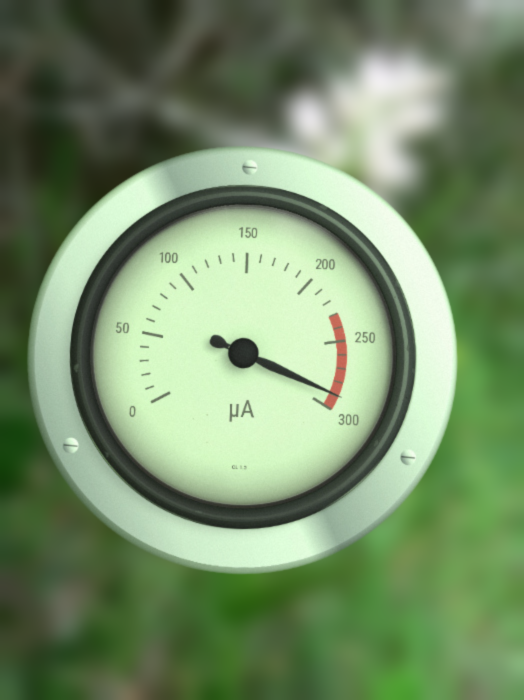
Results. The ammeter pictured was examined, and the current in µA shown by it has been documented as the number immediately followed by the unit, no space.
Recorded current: 290µA
